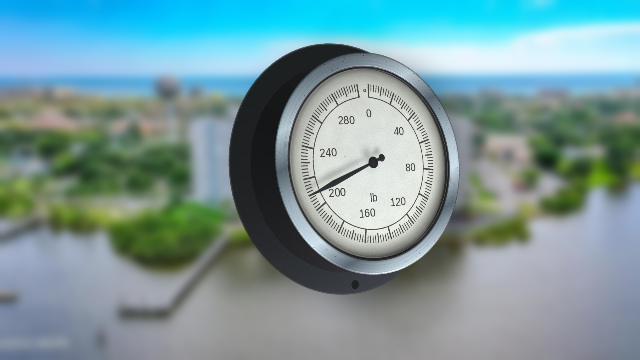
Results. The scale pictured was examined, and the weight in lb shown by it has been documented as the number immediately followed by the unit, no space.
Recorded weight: 210lb
